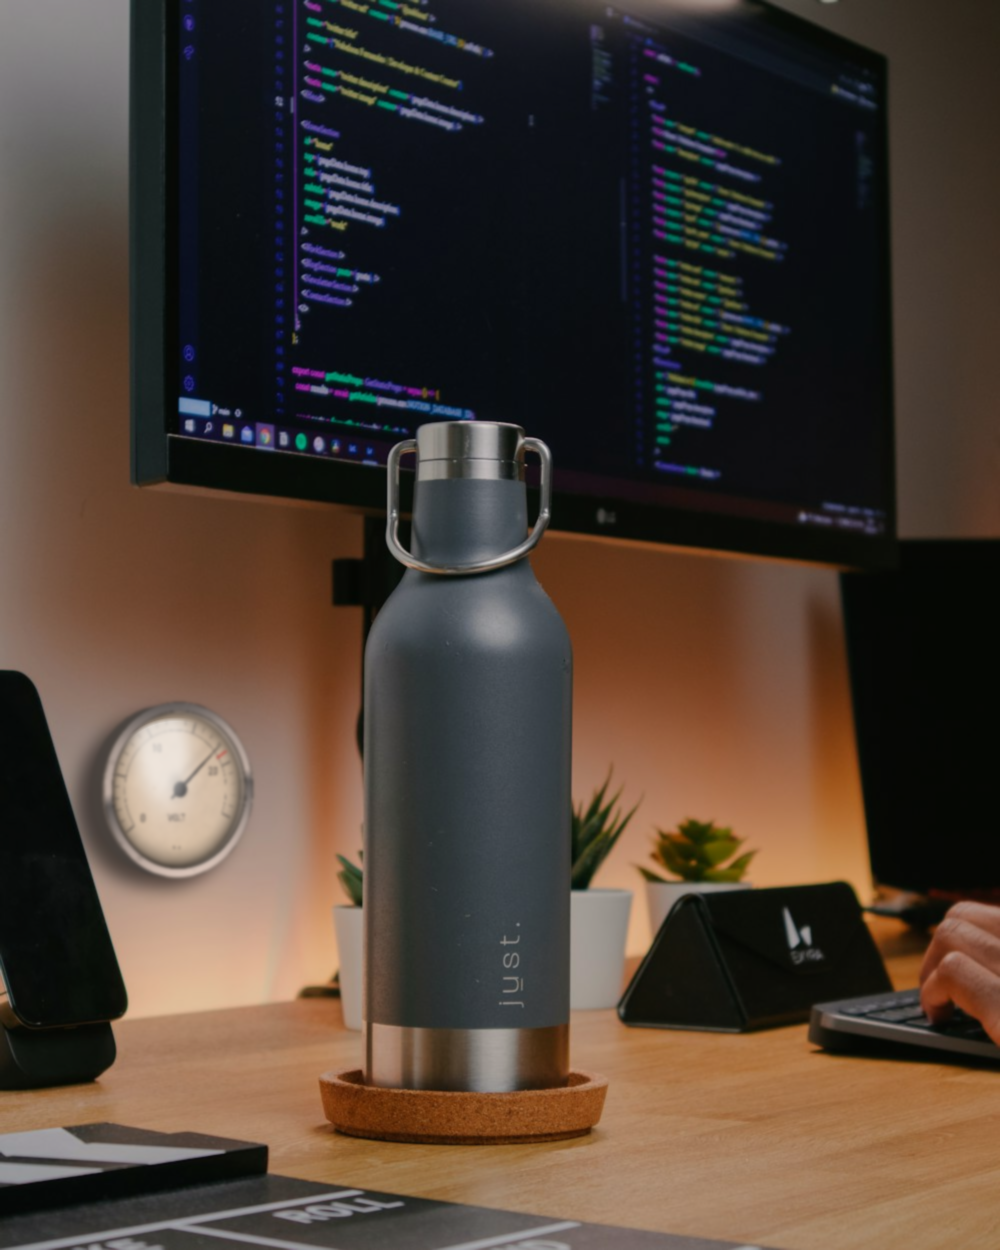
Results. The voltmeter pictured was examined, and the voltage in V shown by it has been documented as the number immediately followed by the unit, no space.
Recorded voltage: 18V
